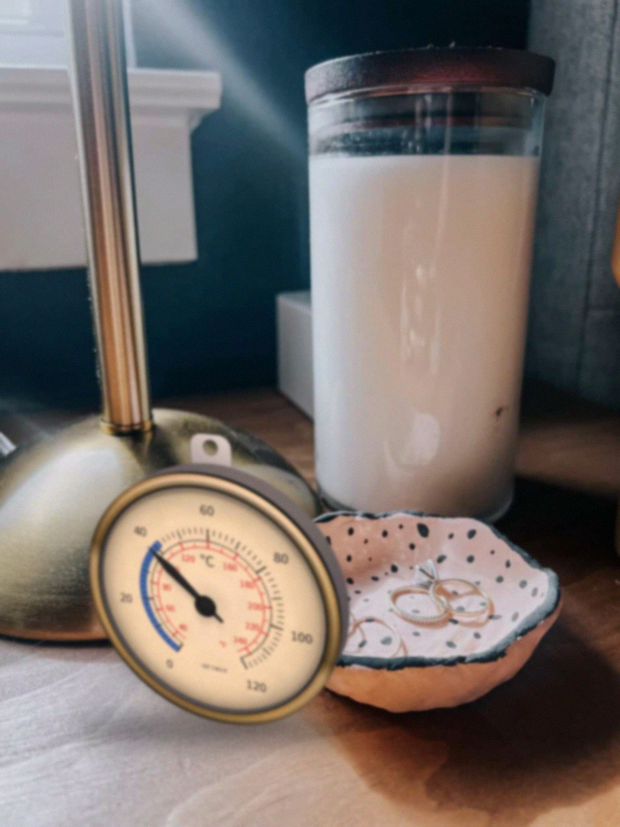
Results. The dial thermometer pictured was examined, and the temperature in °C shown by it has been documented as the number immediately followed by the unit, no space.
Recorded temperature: 40°C
